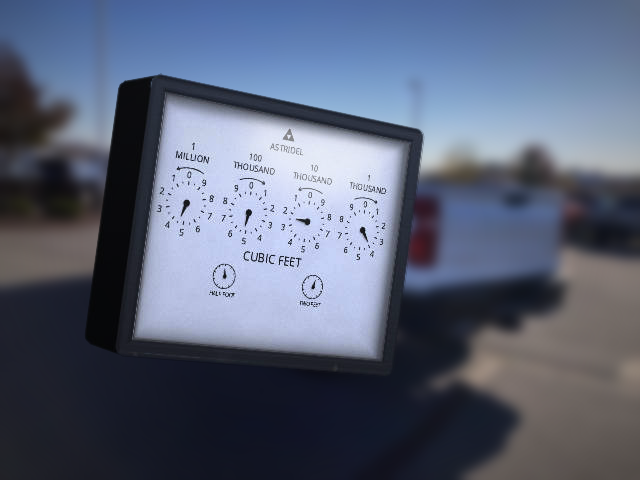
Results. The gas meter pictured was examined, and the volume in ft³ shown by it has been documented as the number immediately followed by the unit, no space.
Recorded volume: 452400ft³
